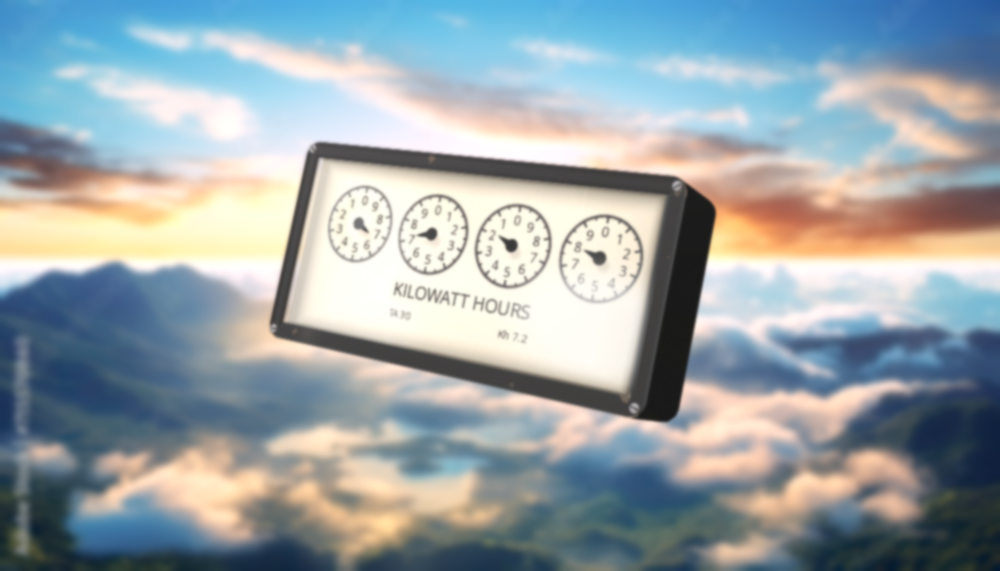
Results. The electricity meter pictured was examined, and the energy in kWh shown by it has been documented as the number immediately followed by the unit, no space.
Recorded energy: 6718kWh
